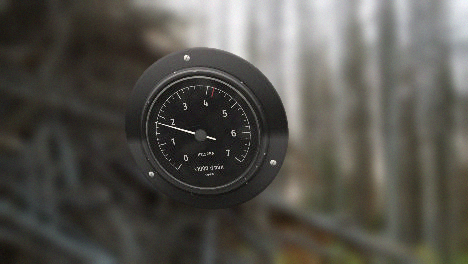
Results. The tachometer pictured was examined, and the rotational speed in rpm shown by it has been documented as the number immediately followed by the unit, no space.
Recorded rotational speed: 1800rpm
